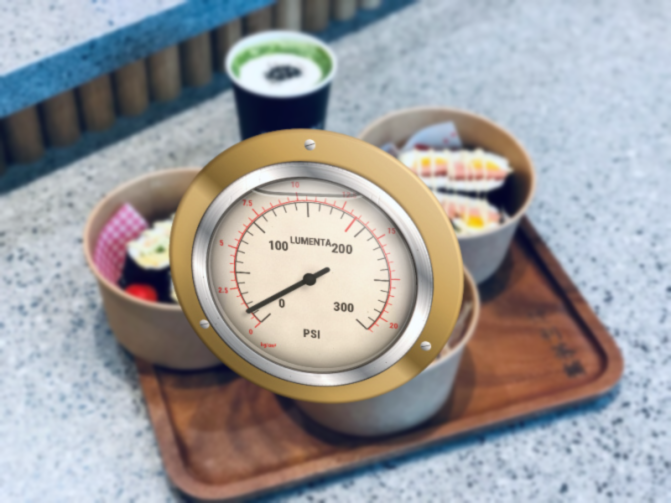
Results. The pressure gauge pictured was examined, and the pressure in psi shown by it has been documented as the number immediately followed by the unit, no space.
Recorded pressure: 15psi
